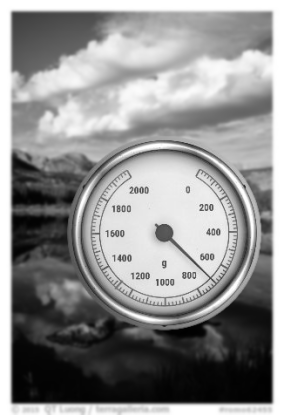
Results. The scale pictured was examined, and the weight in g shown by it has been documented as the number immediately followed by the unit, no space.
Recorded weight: 700g
